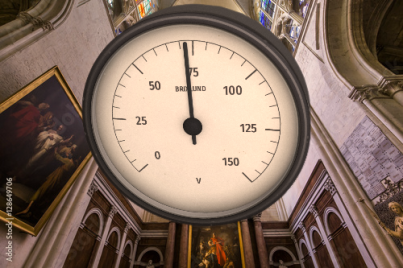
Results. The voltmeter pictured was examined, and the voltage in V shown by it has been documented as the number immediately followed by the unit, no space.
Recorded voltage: 72.5V
